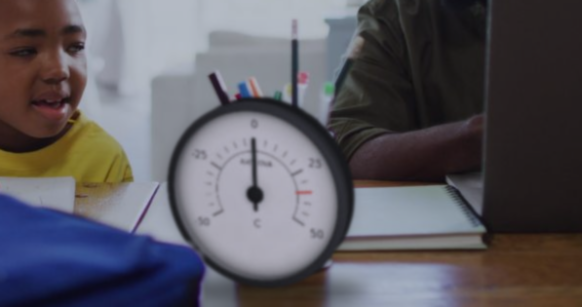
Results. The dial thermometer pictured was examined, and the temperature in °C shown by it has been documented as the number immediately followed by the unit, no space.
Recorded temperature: 0°C
